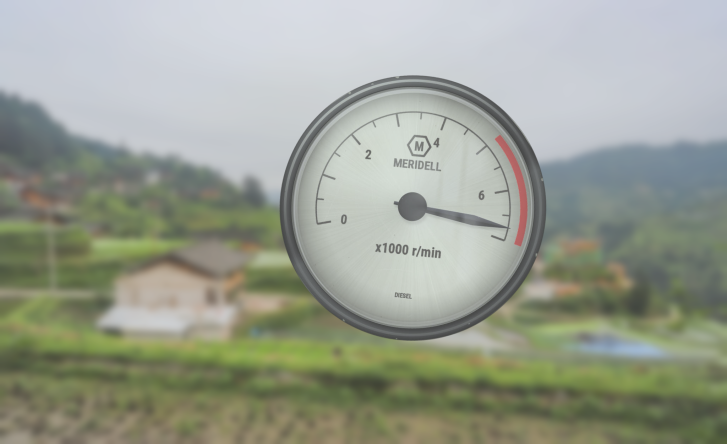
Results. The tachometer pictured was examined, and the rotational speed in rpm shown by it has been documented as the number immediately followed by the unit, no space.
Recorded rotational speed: 6750rpm
